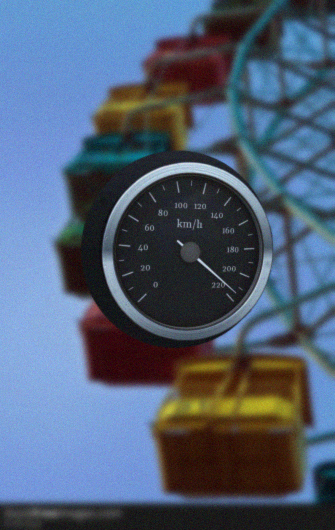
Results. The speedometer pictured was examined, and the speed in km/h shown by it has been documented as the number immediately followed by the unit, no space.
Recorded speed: 215km/h
